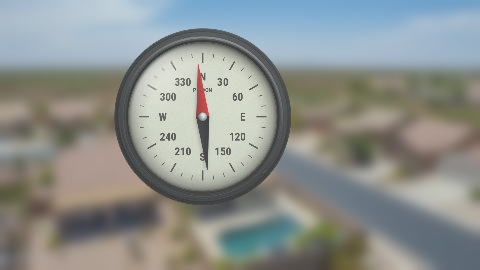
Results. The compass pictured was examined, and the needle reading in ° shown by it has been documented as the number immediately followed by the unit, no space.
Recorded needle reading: 355°
